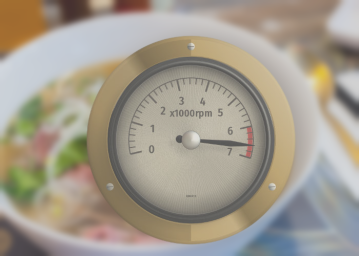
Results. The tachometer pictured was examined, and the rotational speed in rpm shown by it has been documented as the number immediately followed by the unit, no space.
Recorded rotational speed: 6600rpm
